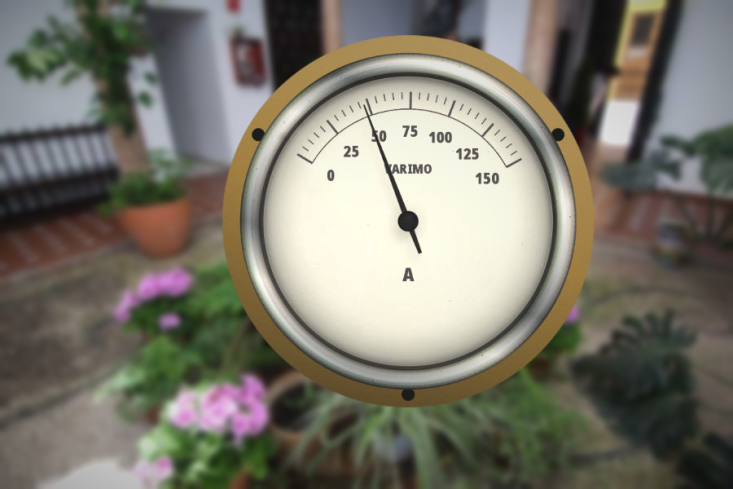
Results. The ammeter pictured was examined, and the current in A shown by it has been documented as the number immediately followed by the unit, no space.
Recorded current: 47.5A
